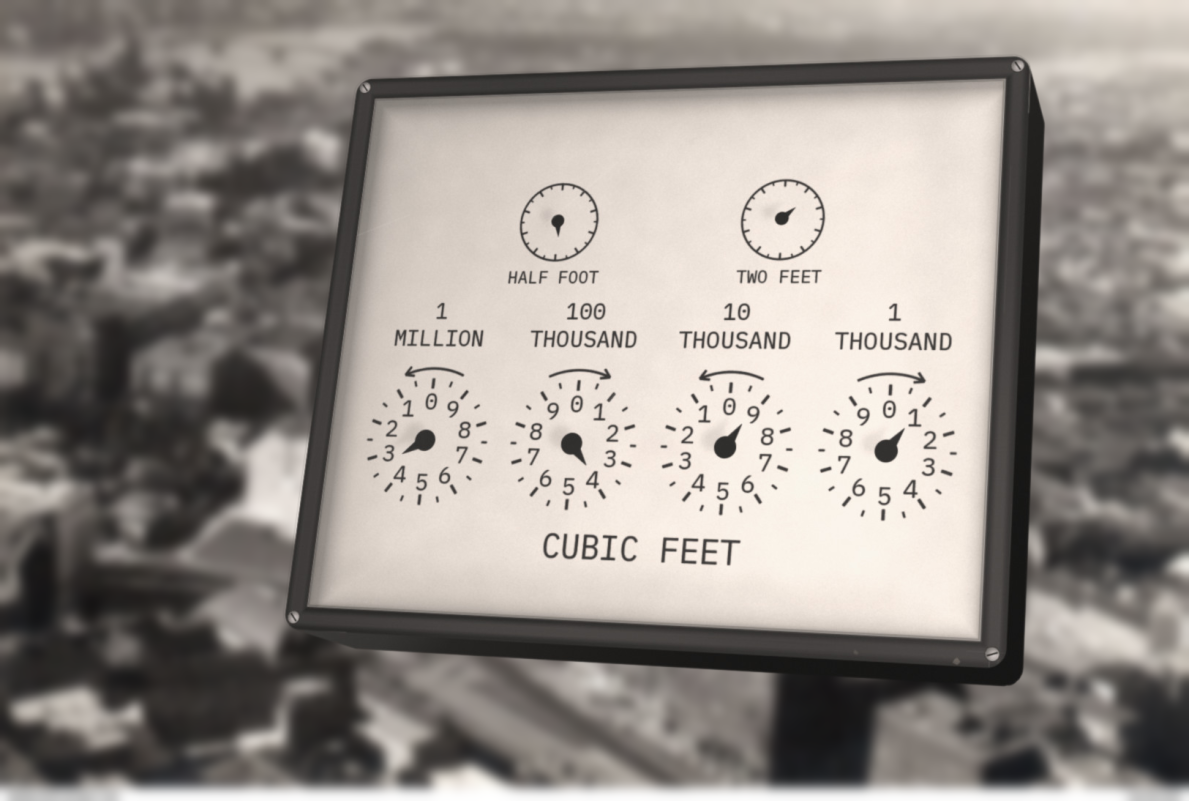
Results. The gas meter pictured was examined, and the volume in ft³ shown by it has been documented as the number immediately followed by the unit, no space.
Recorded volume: 339100ft³
